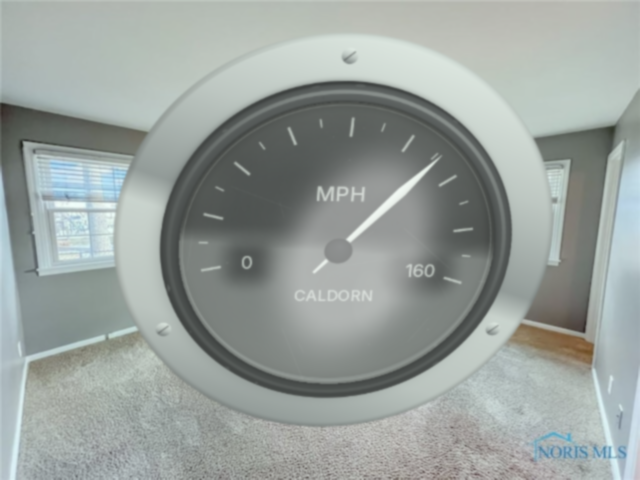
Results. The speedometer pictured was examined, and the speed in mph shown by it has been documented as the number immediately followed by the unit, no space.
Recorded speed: 110mph
